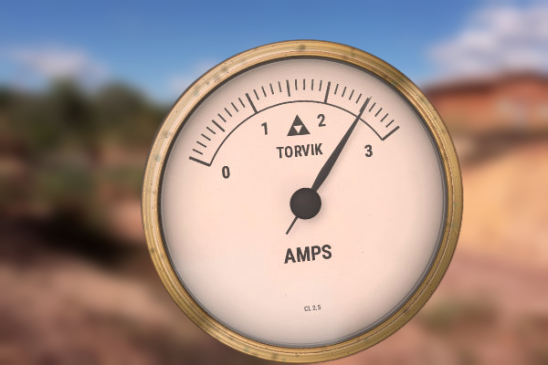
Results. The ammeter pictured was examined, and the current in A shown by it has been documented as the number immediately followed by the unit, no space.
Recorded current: 2.5A
